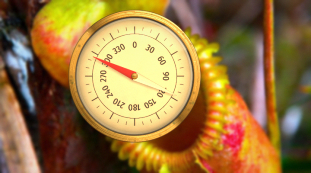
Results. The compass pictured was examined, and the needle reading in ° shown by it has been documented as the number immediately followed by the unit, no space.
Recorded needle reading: 295°
